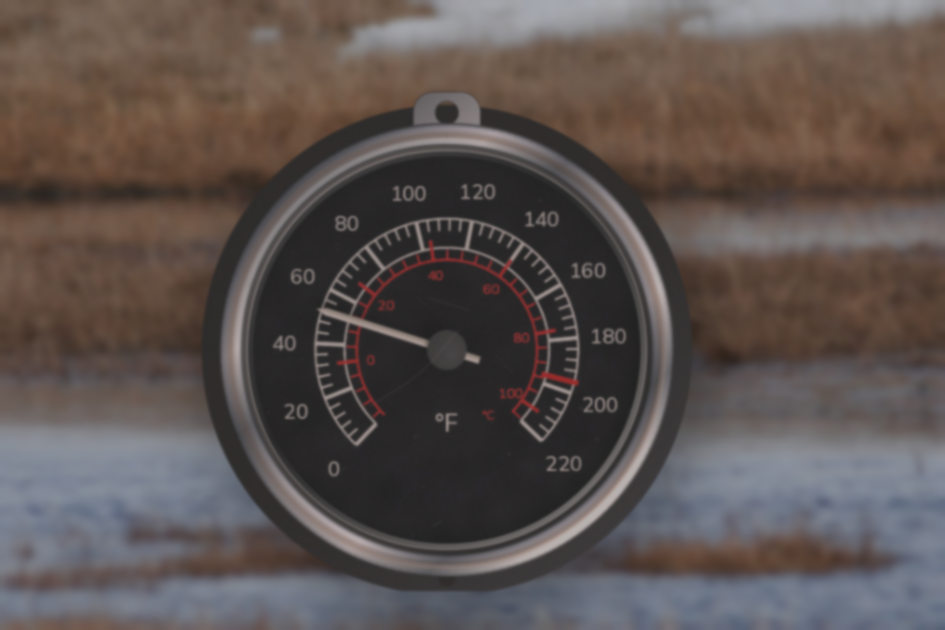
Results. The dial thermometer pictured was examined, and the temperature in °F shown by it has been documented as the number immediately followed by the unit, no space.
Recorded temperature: 52°F
